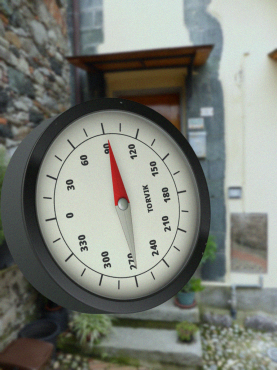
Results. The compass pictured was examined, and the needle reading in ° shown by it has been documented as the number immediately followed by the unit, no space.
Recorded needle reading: 90°
